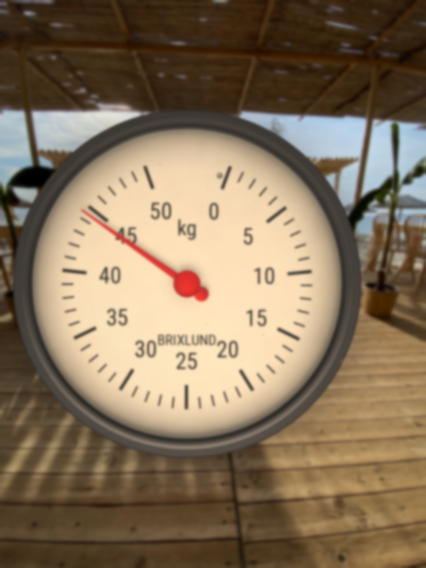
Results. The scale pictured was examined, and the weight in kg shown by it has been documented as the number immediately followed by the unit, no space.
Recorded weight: 44.5kg
